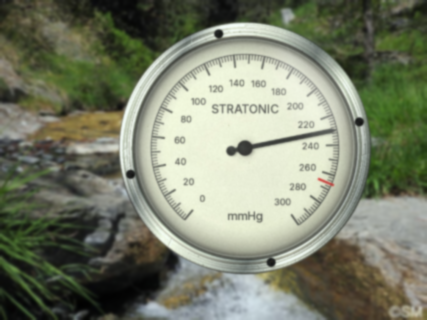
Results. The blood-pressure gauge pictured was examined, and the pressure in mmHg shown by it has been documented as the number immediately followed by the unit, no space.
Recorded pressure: 230mmHg
